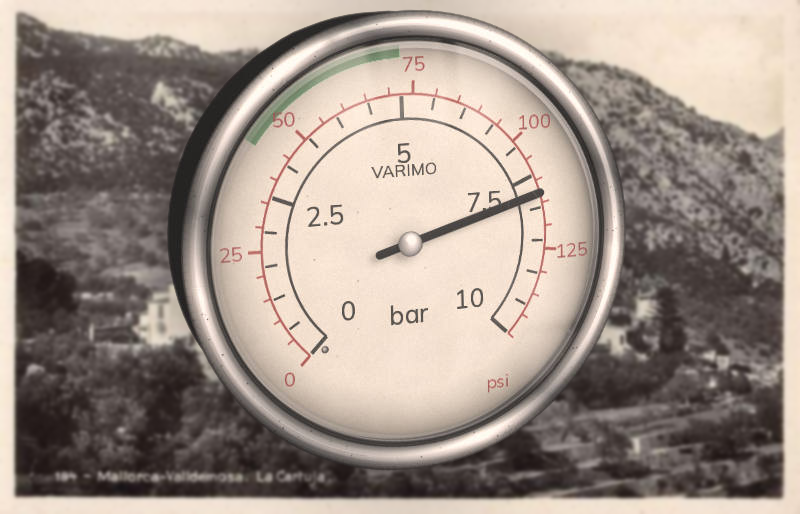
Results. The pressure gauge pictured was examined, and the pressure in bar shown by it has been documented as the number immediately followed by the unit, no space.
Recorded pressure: 7.75bar
